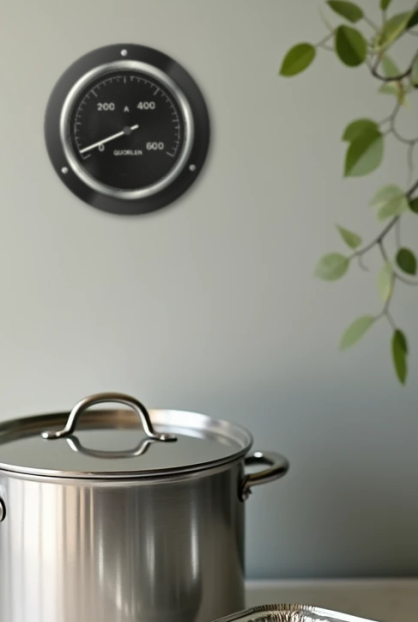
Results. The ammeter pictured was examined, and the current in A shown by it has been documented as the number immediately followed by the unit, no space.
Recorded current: 20A
